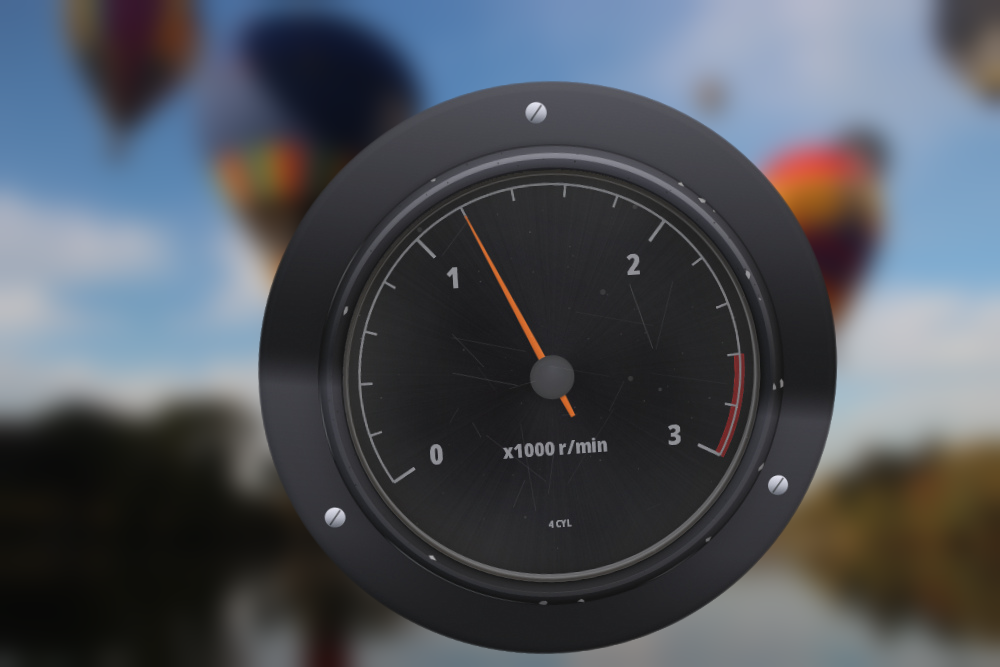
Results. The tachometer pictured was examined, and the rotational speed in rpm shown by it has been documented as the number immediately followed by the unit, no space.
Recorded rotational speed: 1200rpm
